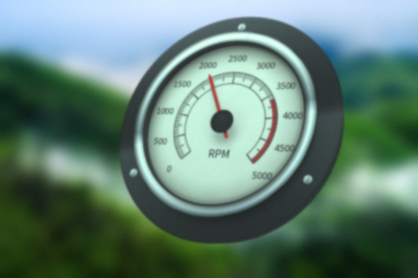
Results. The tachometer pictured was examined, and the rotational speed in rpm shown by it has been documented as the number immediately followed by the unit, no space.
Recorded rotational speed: 2000rpm
